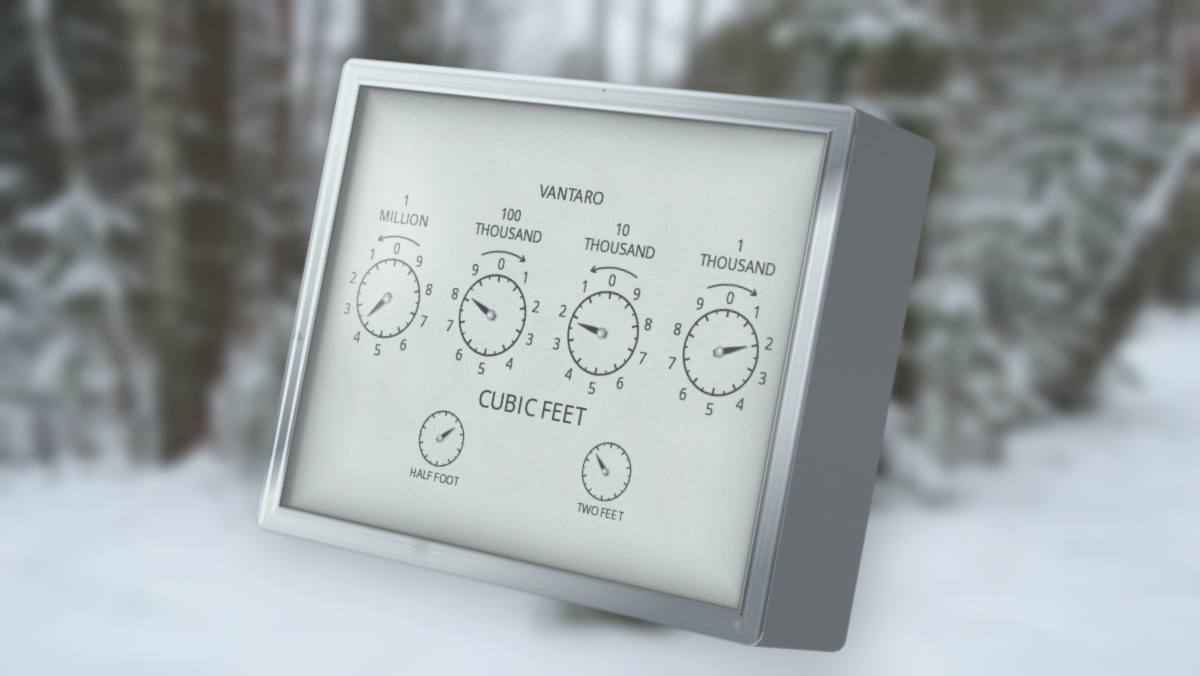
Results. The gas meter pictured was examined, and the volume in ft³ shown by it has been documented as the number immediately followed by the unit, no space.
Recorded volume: 382200ft³
